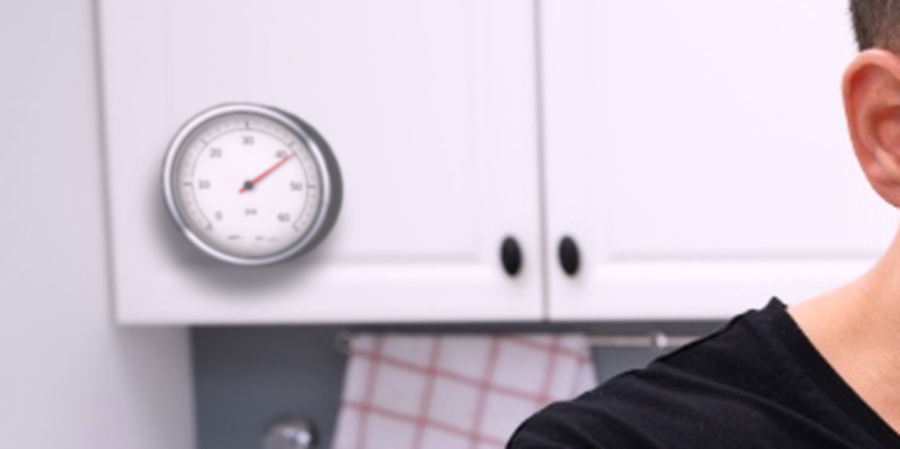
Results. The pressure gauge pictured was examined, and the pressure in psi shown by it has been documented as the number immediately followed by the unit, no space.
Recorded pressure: 42psi
